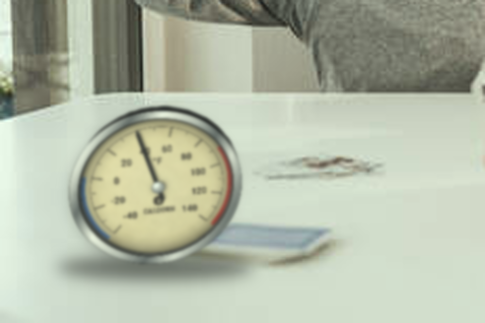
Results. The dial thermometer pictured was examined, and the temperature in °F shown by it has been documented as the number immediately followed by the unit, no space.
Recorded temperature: 40°F
